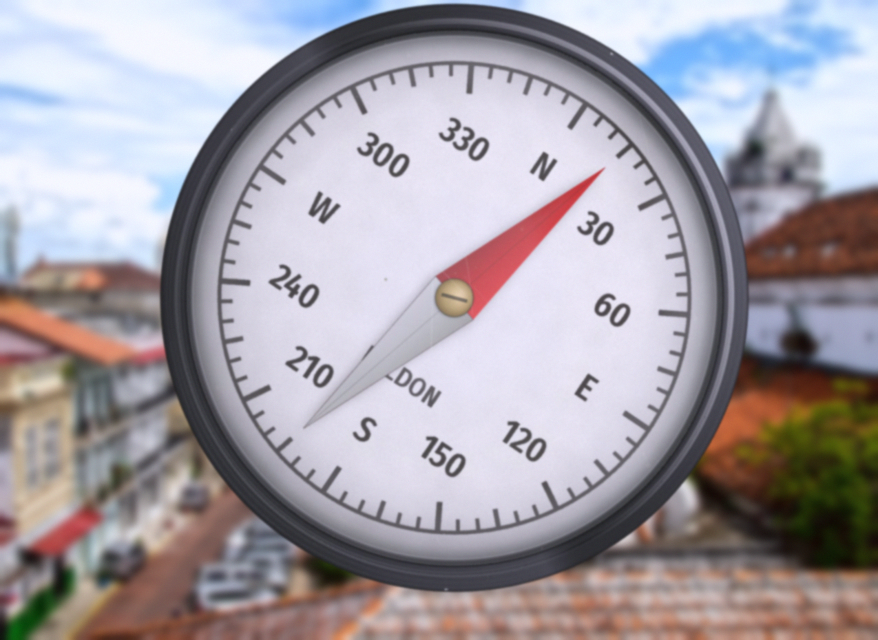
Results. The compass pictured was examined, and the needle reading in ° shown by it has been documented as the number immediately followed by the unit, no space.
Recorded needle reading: 15°
